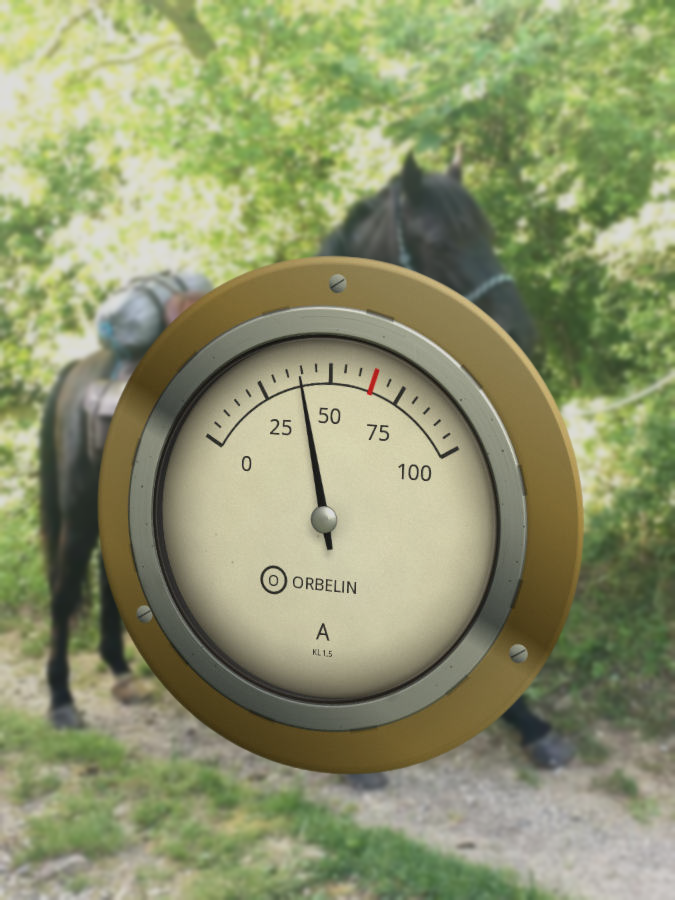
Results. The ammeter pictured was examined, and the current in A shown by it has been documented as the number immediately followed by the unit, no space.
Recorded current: 40A
